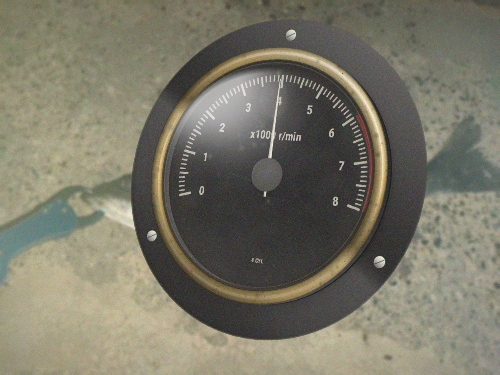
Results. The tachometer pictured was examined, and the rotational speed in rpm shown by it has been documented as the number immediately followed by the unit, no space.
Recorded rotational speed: 4000rpm
